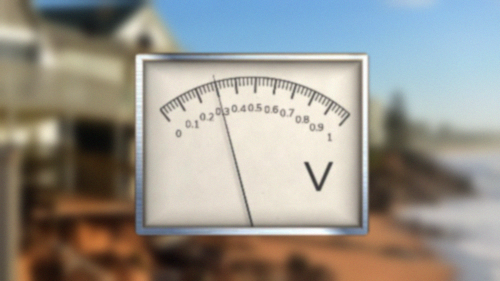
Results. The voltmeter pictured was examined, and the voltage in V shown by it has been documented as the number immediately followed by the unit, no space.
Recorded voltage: 0.3V
